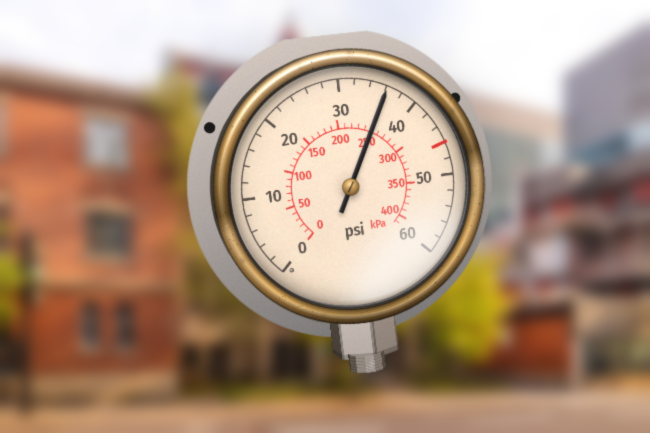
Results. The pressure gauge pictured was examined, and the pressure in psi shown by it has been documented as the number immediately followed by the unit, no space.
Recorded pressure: 36psi
